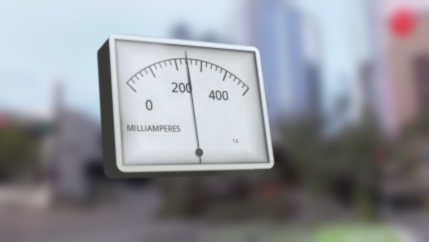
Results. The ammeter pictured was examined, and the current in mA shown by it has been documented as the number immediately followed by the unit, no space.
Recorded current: 240mA
